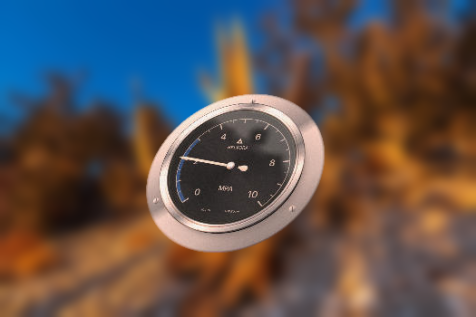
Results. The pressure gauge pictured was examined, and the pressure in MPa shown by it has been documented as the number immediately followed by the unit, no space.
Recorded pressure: 2MPa
